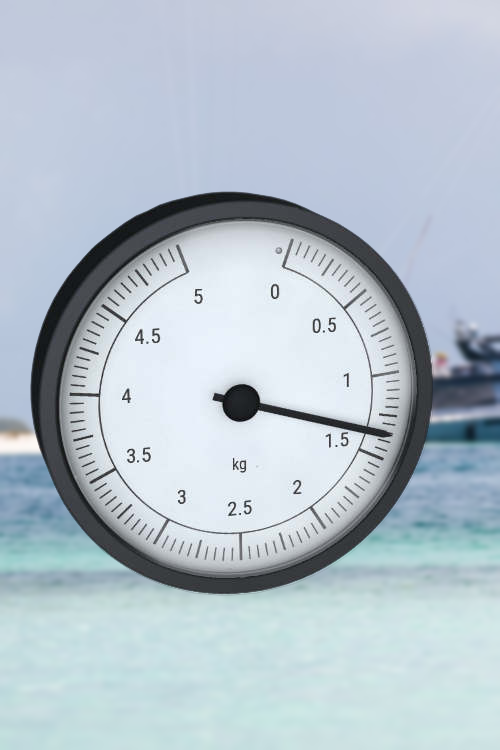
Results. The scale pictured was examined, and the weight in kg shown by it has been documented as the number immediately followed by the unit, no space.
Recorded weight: 1.35kg
